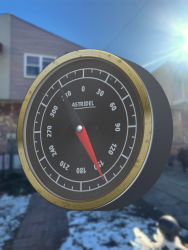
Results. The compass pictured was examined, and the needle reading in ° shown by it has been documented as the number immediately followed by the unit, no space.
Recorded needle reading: 150°
